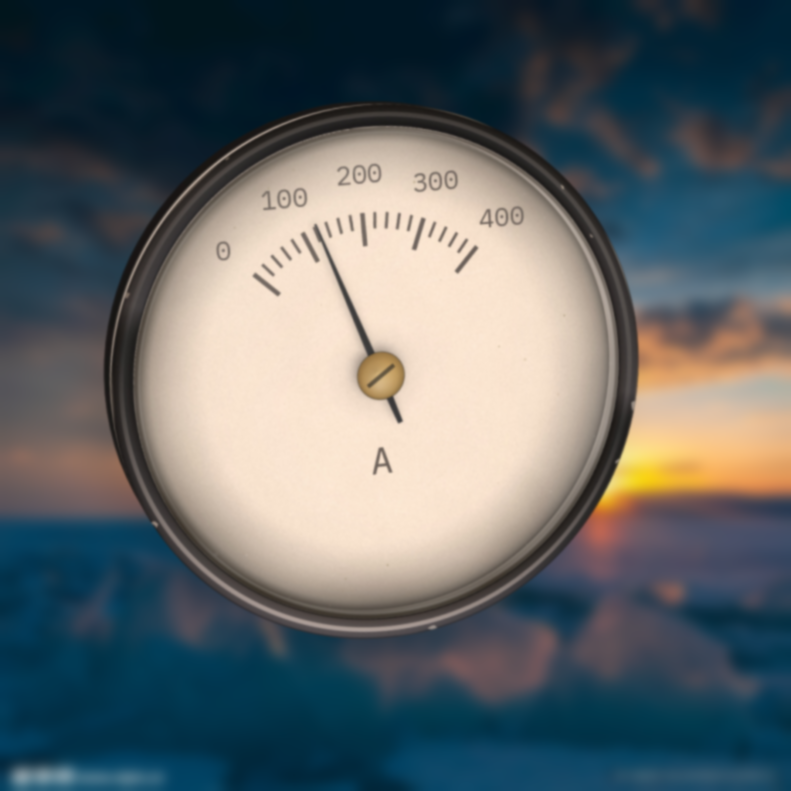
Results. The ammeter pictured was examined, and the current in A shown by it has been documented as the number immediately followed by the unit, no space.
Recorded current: 120A
